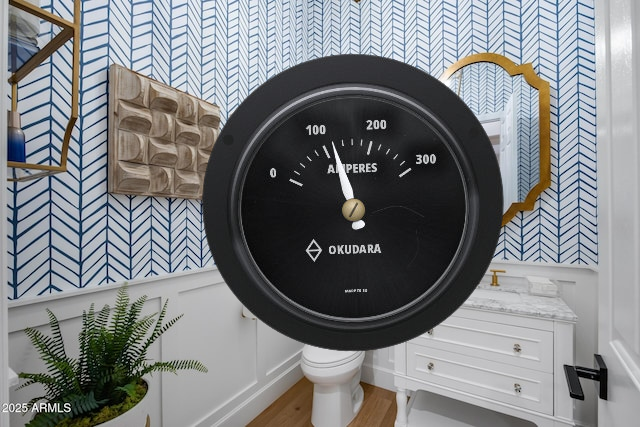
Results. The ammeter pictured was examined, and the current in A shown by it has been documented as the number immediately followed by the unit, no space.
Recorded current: 120A
